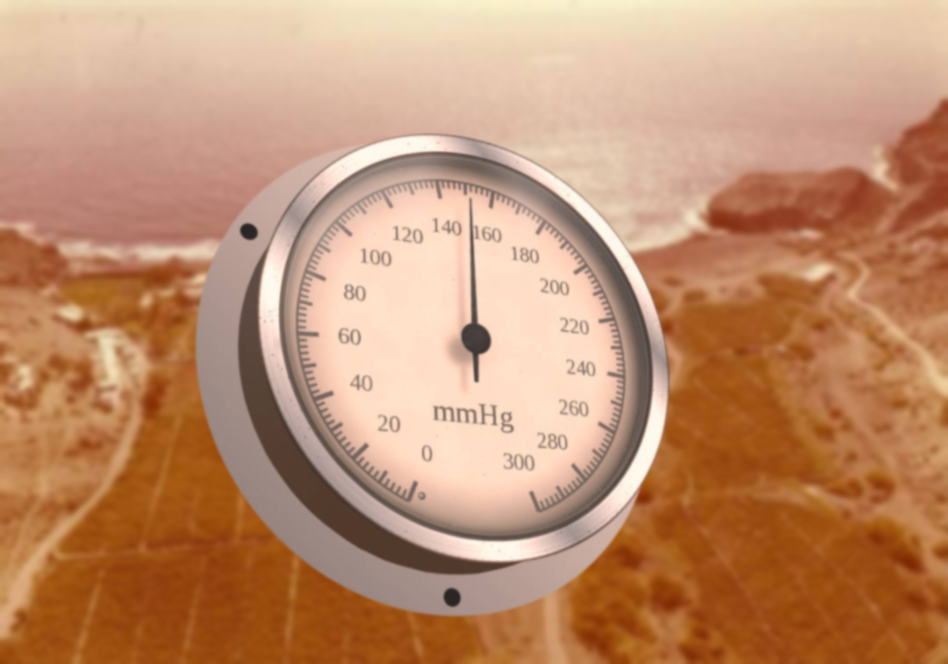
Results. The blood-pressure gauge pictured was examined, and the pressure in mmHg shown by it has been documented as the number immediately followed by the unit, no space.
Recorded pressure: 150mmHg
